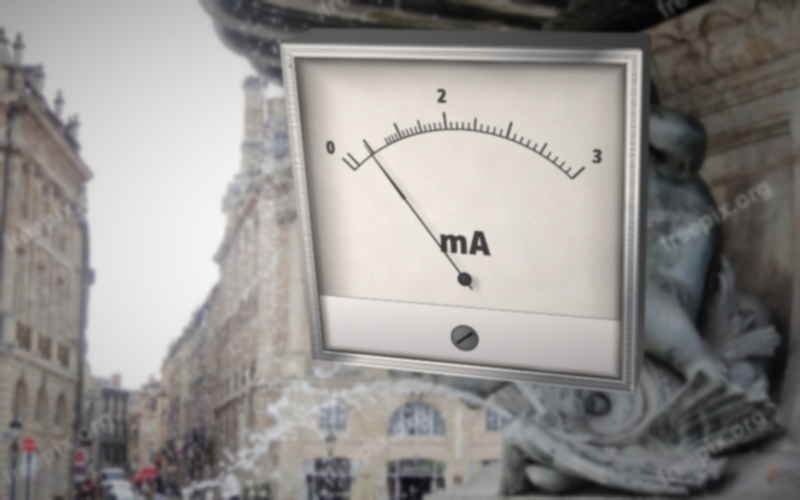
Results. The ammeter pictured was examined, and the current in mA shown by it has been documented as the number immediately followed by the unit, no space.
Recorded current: 1mA
